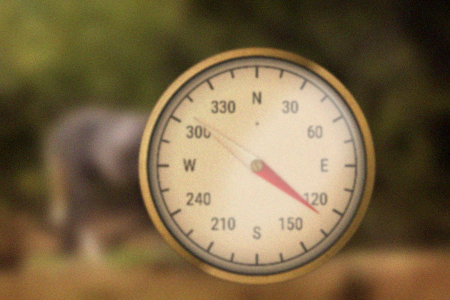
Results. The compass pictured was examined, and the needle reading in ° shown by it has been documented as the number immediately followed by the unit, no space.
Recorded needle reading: 127.5°
